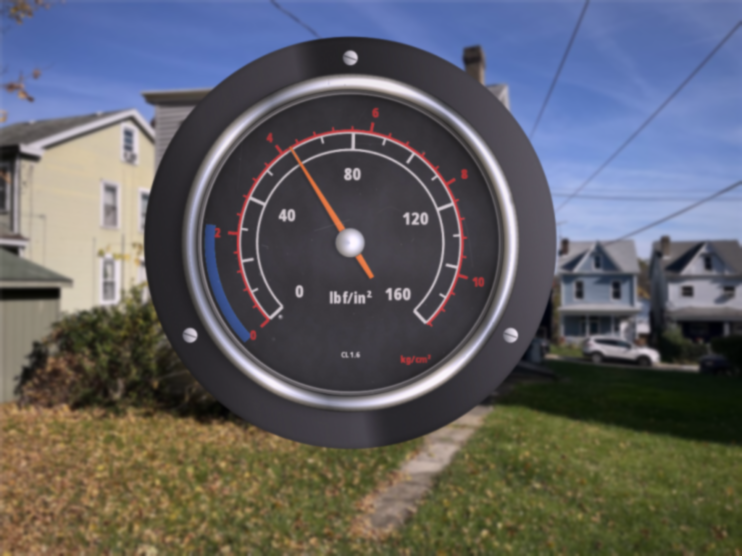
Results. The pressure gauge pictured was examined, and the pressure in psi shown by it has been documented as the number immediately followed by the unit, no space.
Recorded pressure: 60psi
